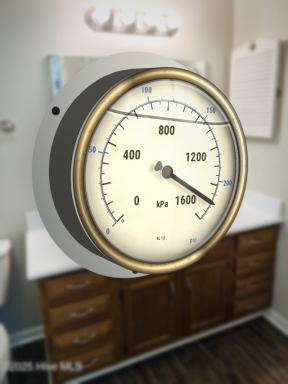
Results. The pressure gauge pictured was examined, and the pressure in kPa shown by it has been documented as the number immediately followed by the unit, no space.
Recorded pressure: 1500kPa
